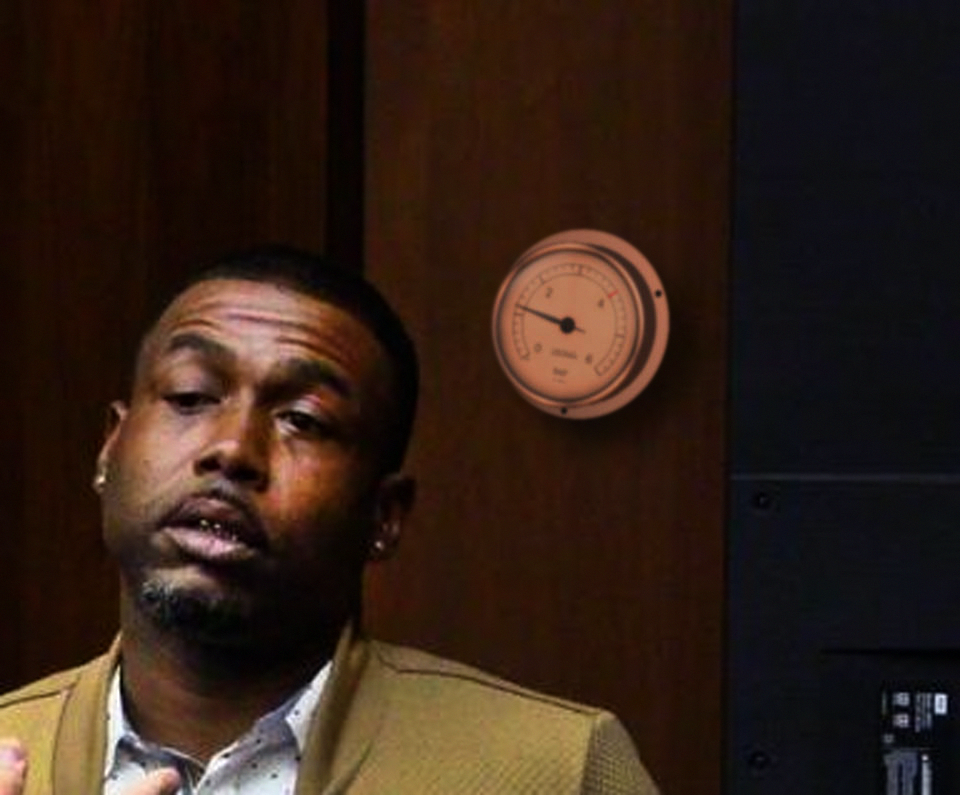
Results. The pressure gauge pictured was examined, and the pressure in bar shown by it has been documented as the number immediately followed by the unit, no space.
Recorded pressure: 1.2bar
